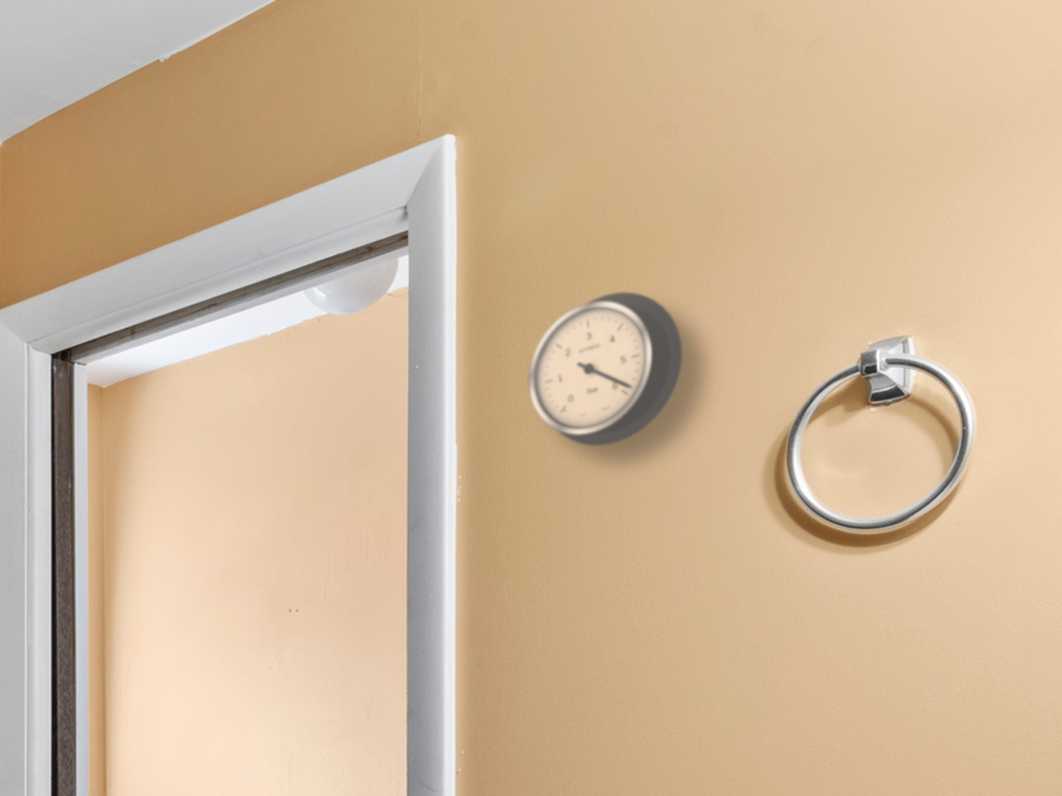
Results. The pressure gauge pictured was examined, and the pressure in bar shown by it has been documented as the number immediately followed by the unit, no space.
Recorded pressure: 5.8bar
